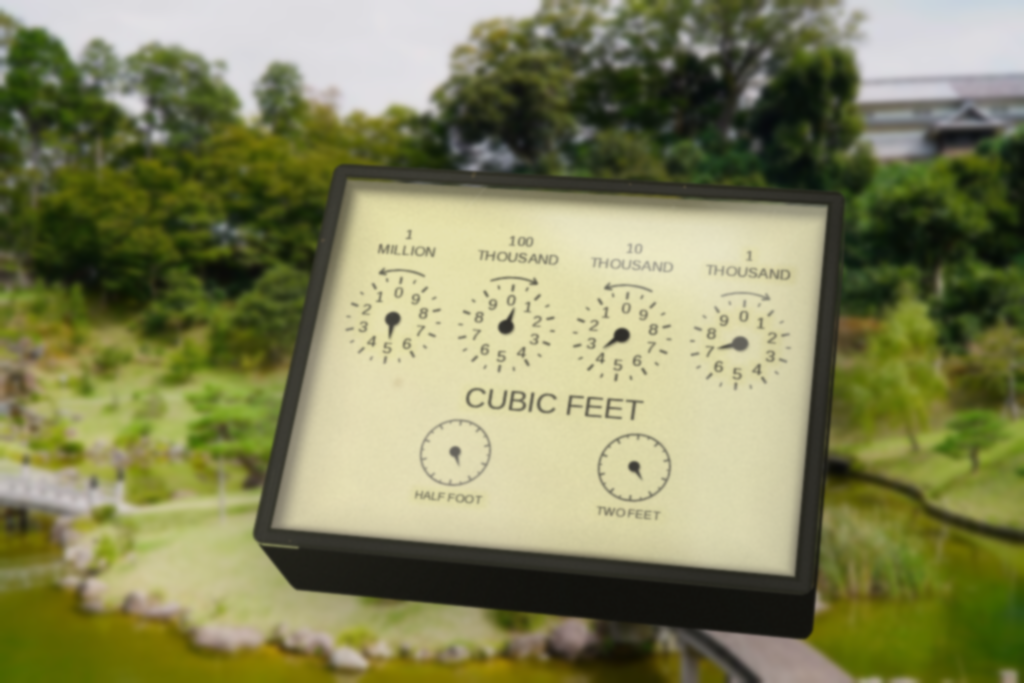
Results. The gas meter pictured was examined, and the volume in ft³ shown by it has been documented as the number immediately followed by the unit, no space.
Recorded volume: 503700ft³
